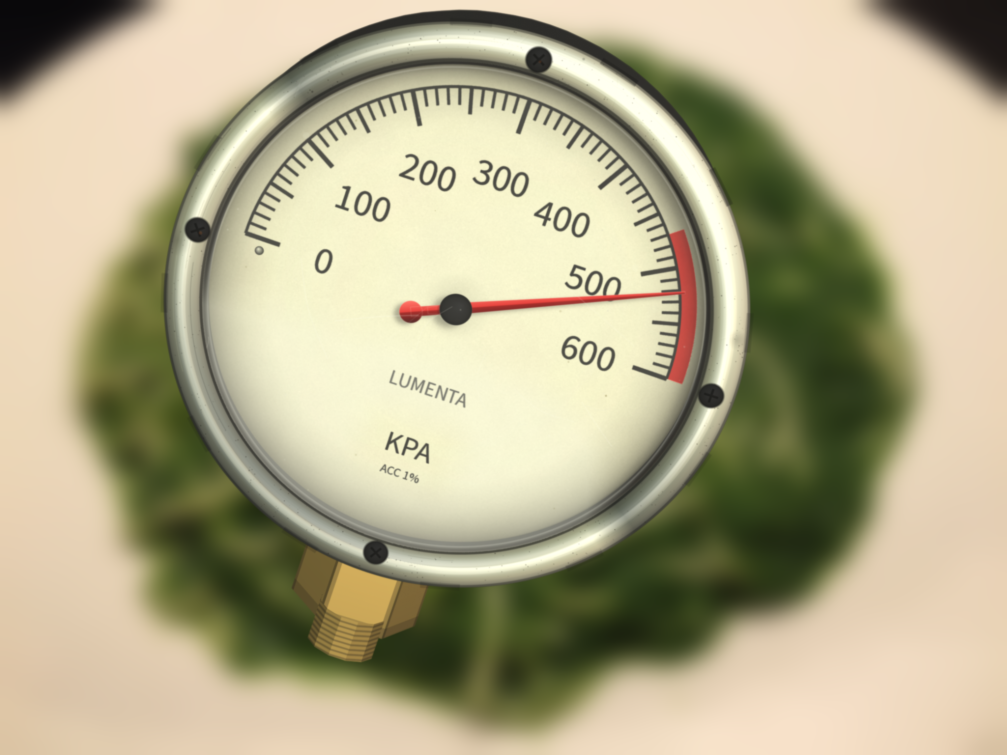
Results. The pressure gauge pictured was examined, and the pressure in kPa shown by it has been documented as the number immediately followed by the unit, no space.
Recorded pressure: 520kPa
